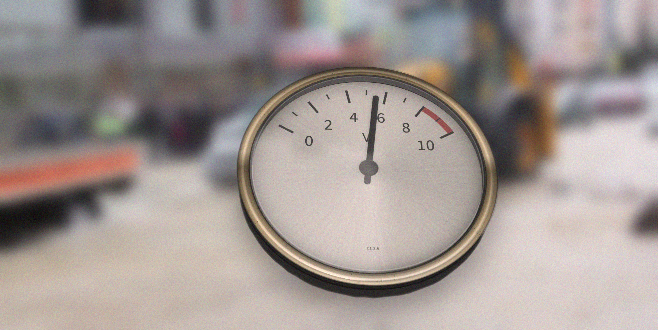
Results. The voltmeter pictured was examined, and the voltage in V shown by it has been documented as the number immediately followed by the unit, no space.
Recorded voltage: 5.5V
